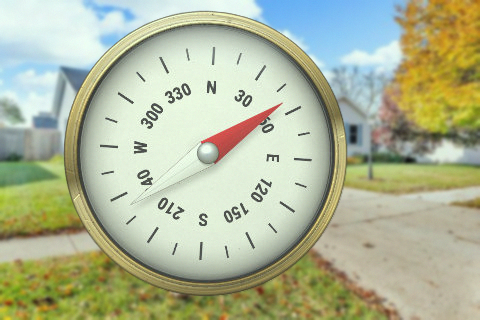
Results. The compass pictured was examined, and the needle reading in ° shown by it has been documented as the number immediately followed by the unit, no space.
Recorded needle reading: 52.5°
